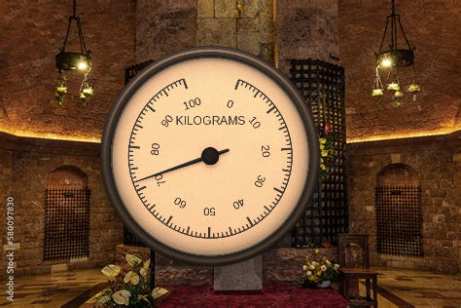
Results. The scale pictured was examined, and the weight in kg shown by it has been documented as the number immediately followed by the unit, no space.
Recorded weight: 72kg
